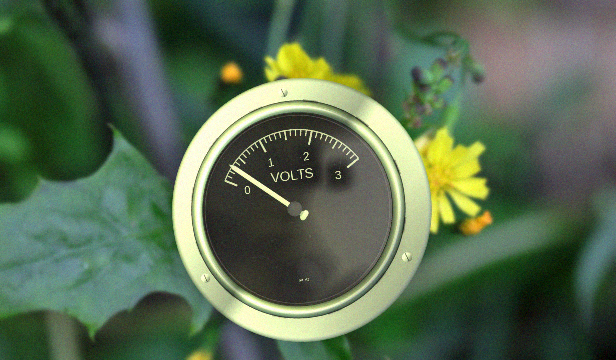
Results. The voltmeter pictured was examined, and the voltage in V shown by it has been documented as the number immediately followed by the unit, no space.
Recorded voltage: 0.3V
